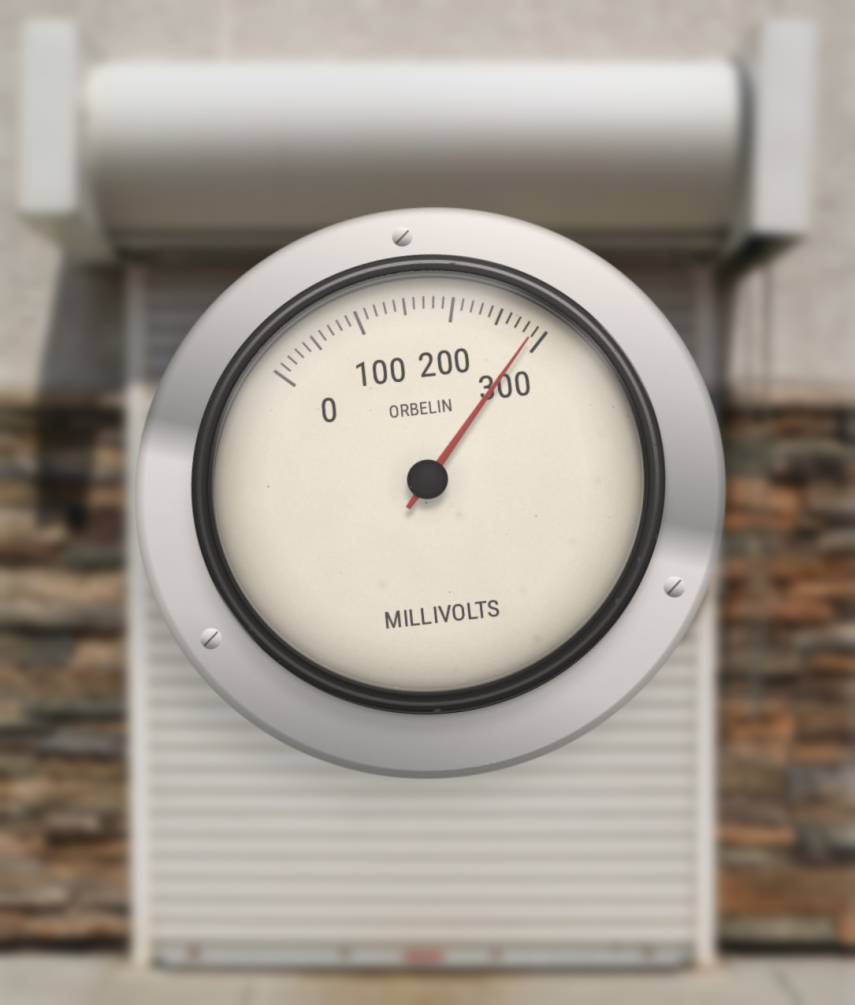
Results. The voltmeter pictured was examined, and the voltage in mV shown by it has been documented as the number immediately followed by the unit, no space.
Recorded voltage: 290mV
